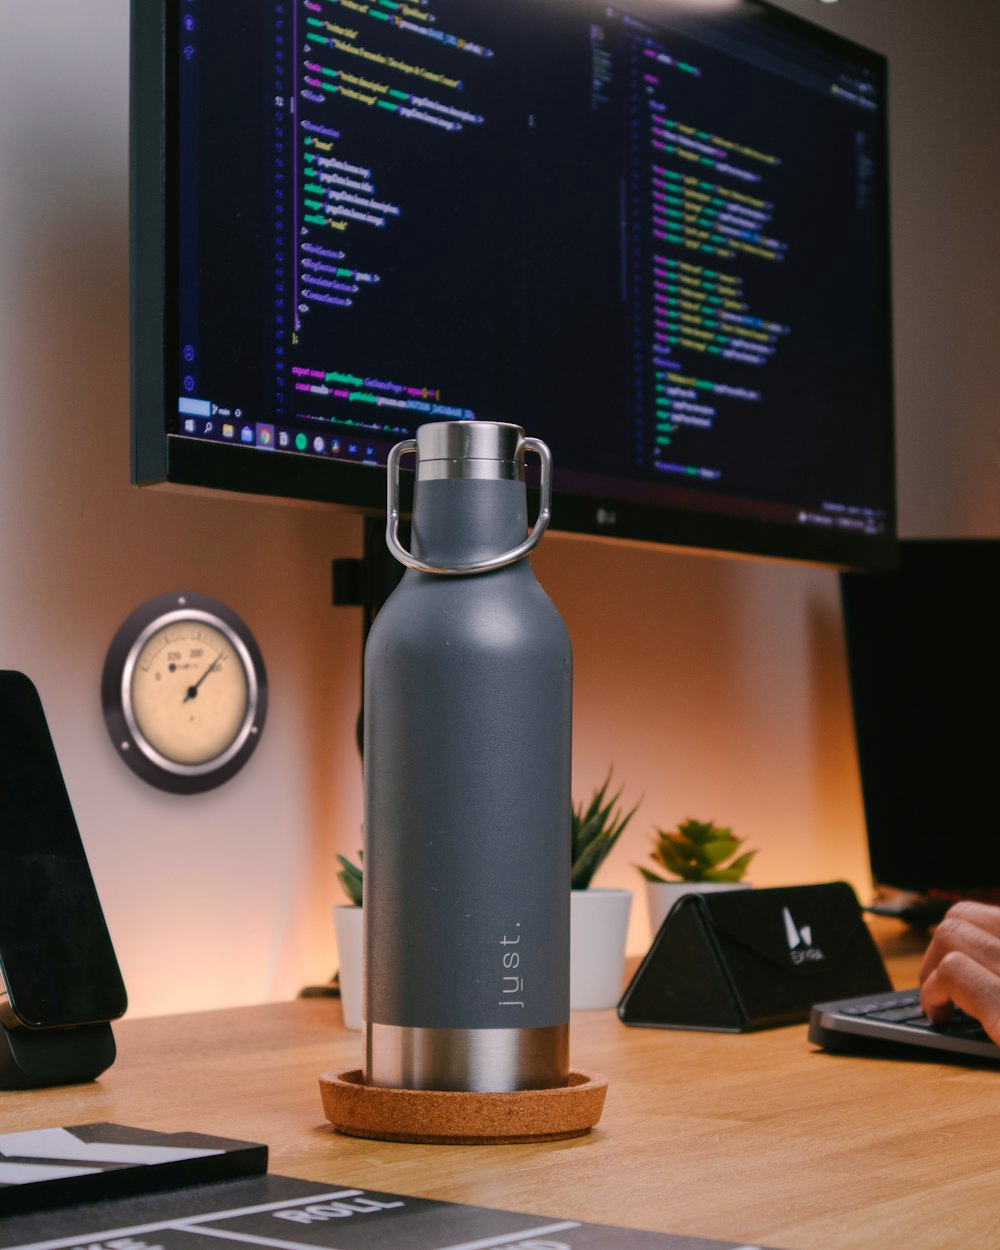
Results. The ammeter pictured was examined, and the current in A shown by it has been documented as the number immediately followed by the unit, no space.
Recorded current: 280A
